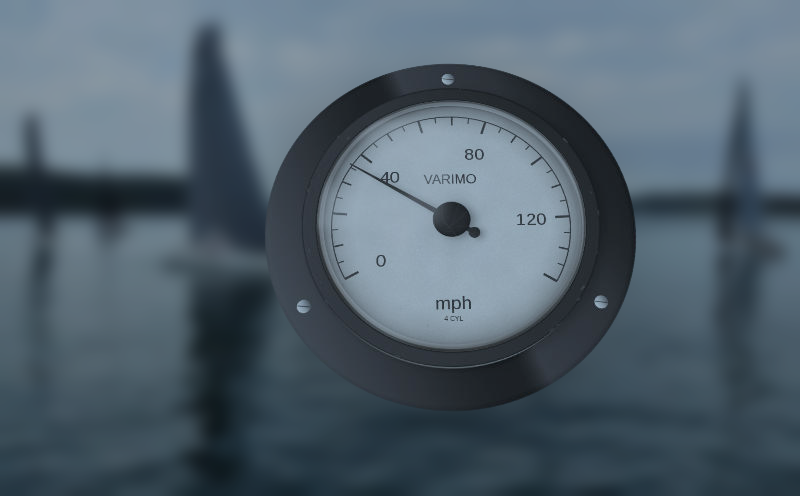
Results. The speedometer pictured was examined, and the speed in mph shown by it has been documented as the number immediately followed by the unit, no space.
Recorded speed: 35mph
